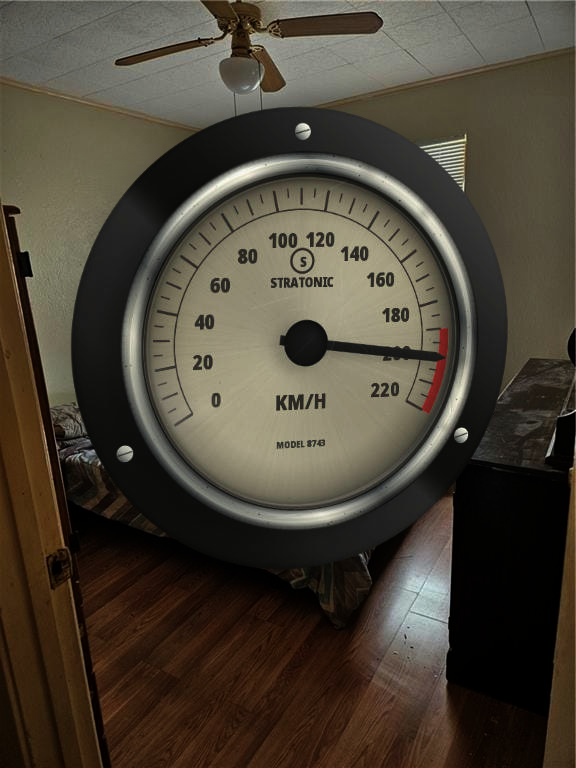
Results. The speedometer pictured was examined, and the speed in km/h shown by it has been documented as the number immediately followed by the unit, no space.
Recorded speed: 200km/h
